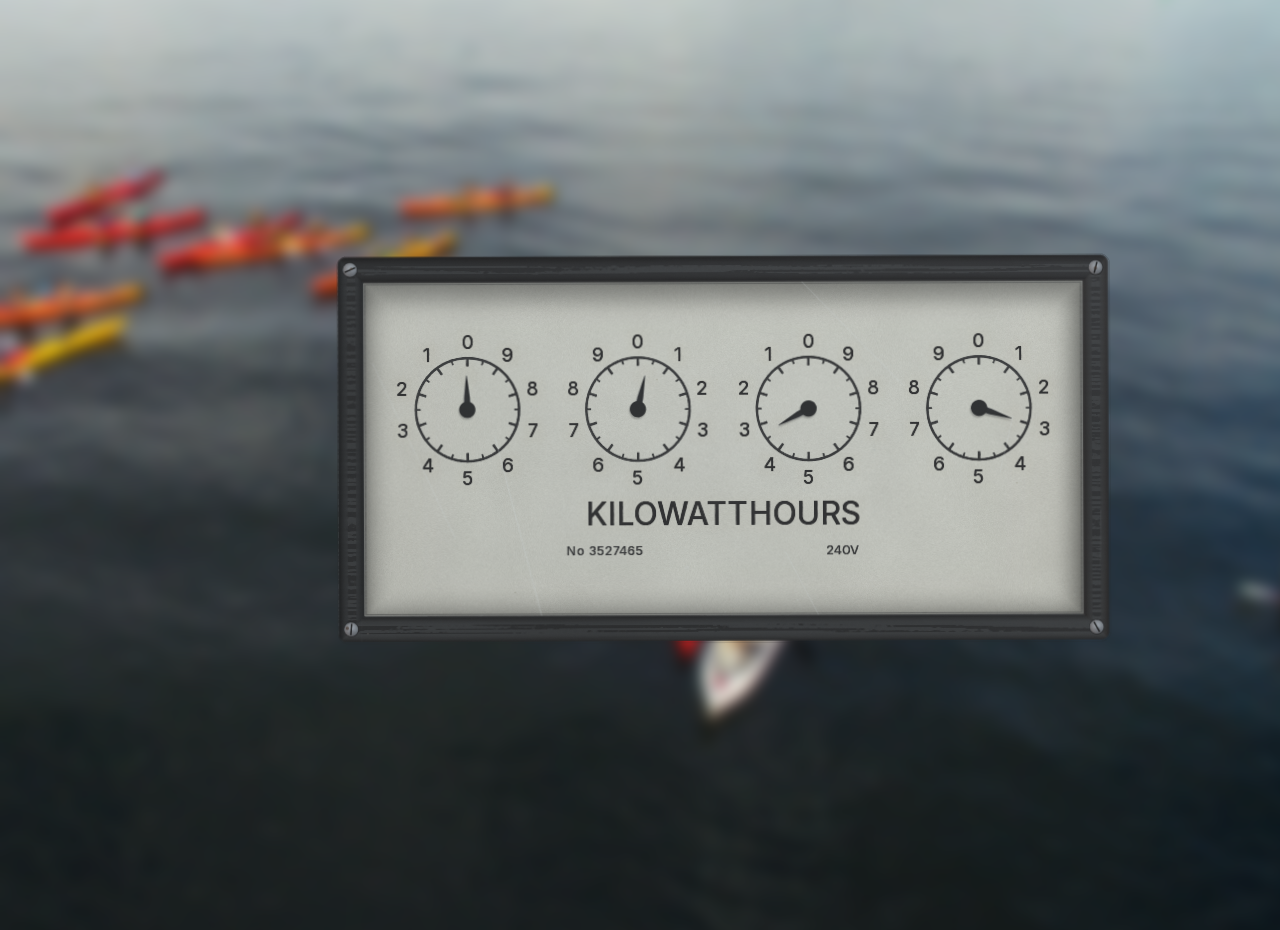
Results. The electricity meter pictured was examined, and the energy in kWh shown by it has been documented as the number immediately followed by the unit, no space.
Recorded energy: 33kWh
